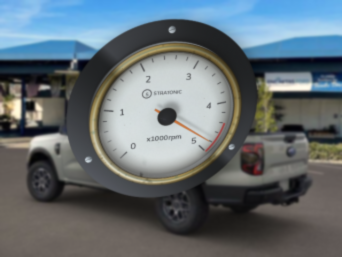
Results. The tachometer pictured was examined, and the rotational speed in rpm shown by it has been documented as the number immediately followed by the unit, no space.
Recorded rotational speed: 4800rpm
